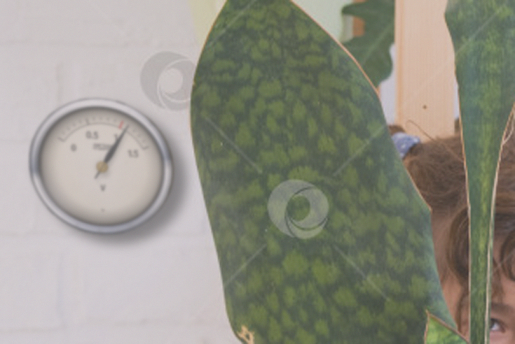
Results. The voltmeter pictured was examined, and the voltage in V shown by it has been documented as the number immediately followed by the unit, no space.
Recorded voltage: 1.1V
